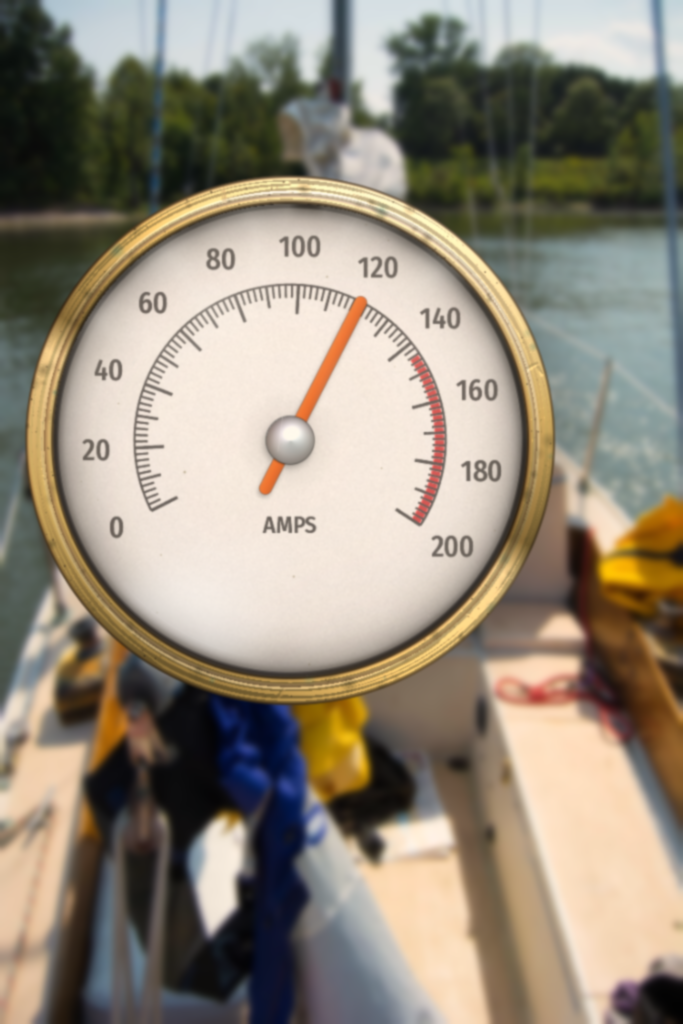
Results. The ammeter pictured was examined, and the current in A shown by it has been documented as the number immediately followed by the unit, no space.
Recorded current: 120A
